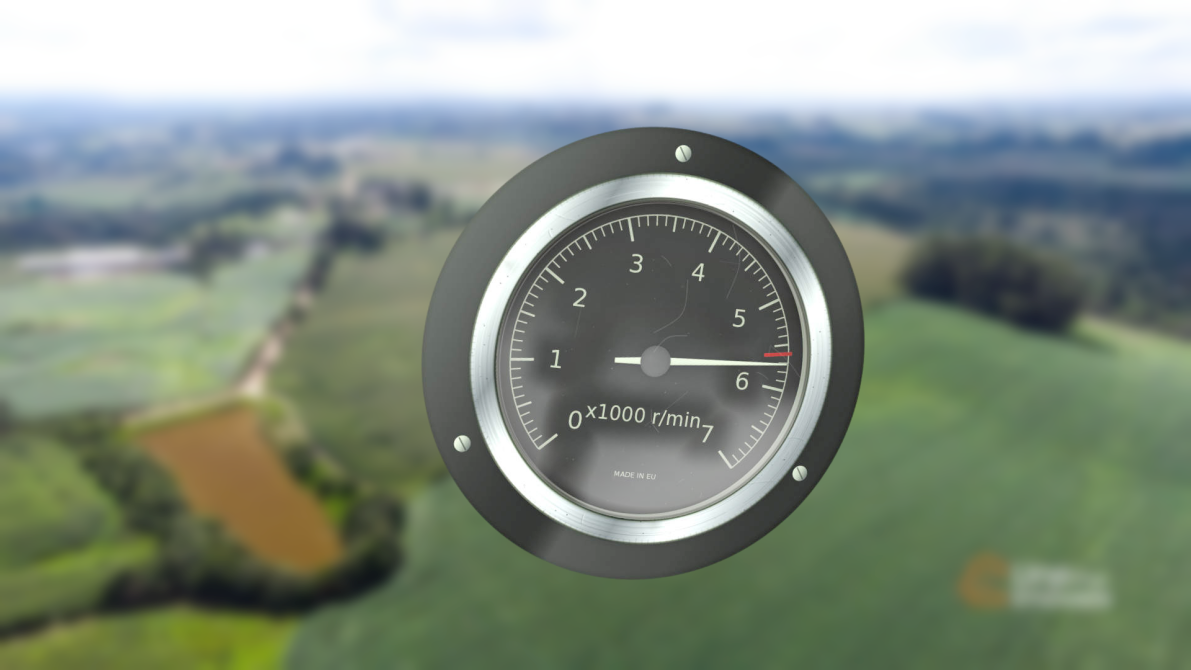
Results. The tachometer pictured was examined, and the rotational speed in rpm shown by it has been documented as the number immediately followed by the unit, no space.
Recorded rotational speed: 5700rpm
